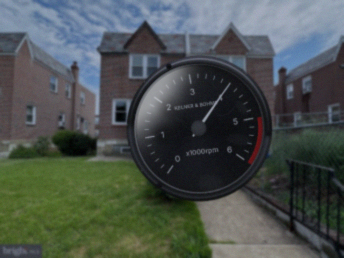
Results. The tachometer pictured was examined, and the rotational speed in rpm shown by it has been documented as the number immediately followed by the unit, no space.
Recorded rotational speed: 4000rpm
